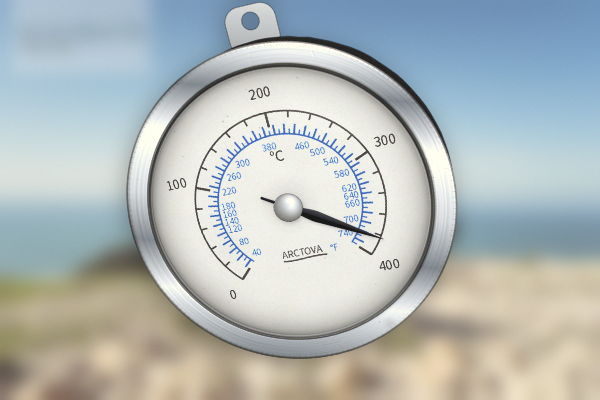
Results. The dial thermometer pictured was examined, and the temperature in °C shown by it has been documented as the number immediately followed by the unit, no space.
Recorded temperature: 380°C
